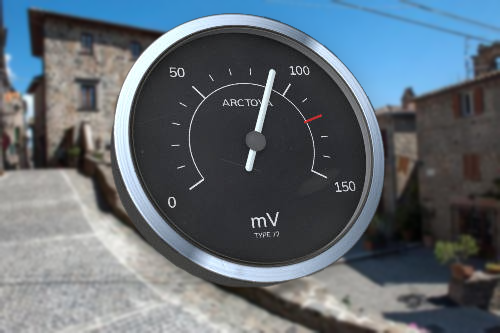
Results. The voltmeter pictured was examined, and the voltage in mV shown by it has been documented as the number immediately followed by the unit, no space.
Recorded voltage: 90mV
